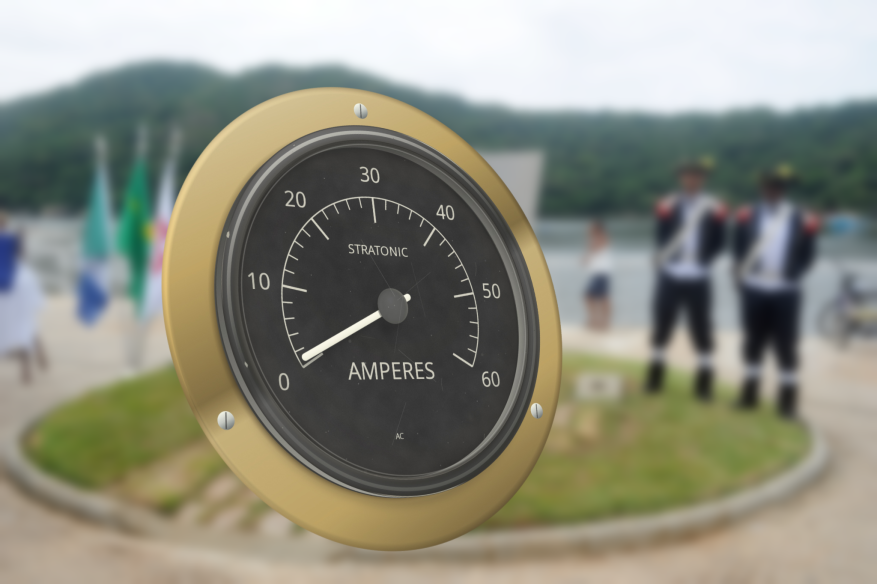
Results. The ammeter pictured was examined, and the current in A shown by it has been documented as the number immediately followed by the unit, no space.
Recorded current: 1A
